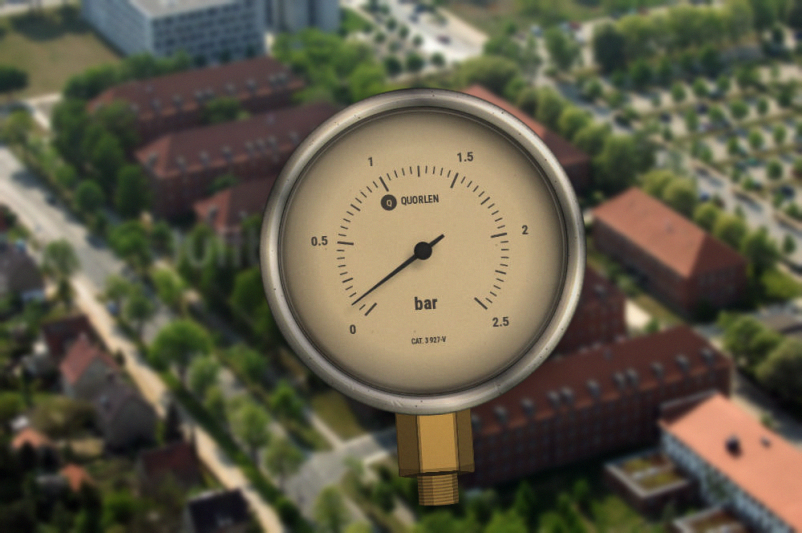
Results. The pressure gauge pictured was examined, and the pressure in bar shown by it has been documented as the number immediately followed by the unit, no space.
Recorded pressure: 0.1bar
